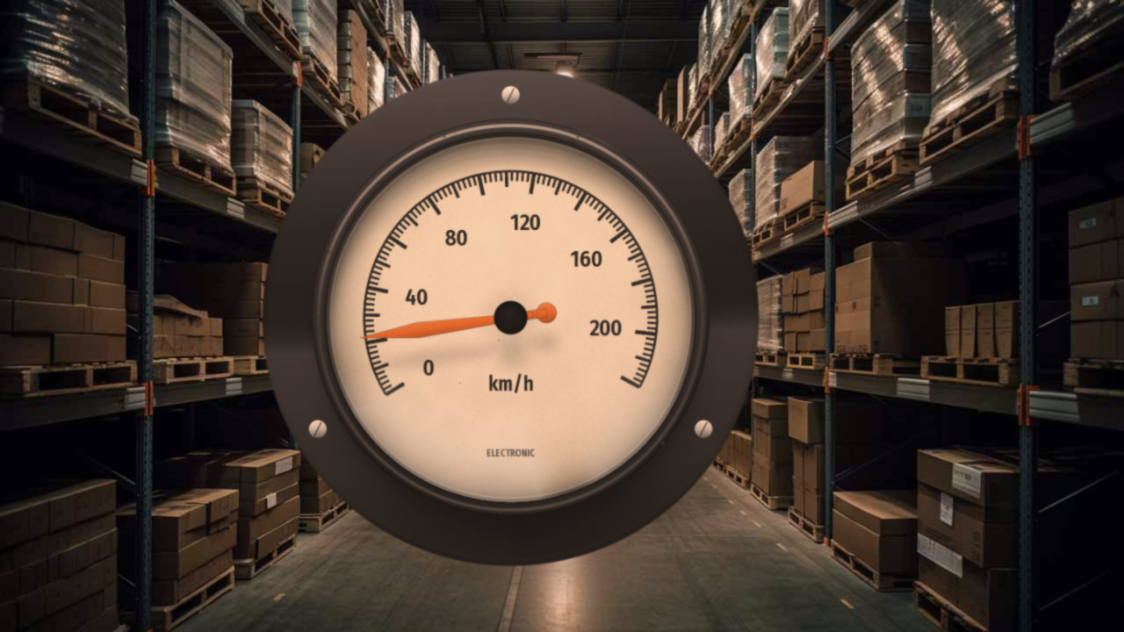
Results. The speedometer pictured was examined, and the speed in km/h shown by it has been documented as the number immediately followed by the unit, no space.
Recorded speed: 22km/h
